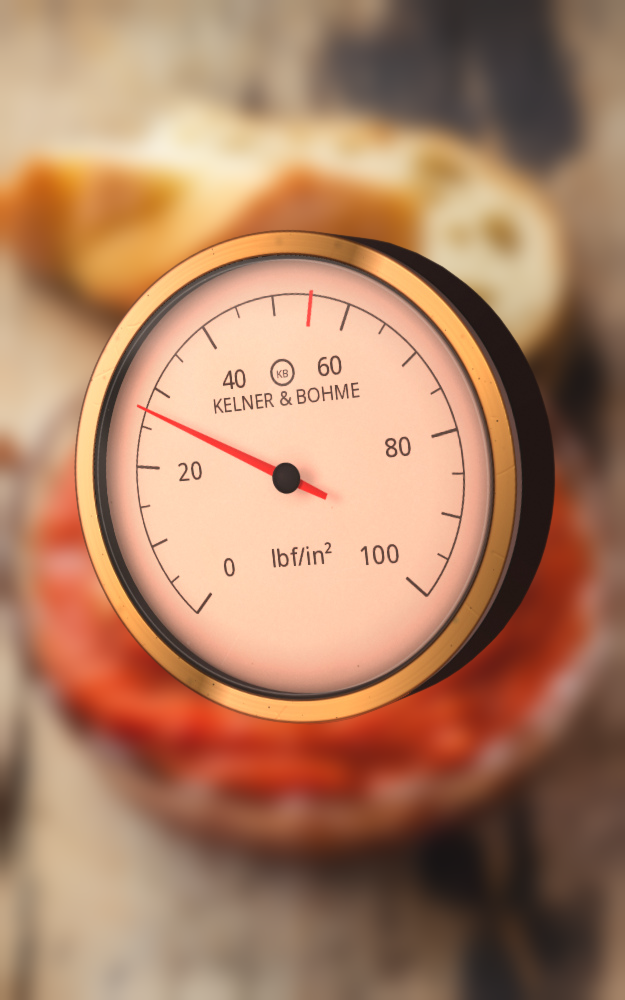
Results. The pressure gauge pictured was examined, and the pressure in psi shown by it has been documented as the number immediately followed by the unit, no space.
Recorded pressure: 27.5psi
